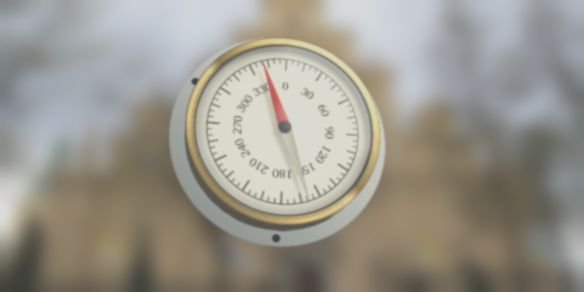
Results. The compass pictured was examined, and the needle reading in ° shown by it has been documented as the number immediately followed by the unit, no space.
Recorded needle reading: 340°
